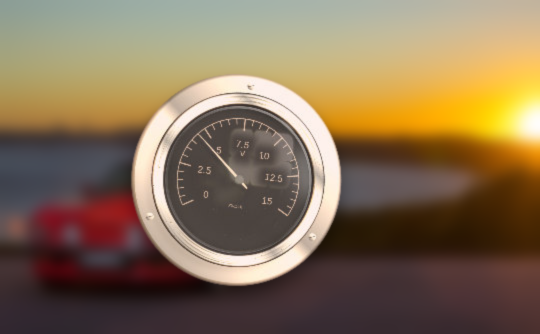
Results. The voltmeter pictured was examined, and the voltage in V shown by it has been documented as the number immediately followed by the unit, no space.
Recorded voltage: 4.5V
